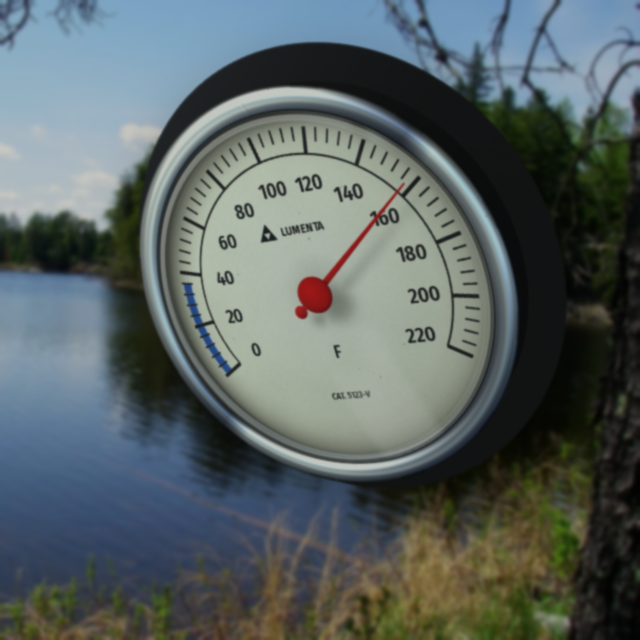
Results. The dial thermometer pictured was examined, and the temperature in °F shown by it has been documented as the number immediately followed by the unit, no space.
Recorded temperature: 158°F
